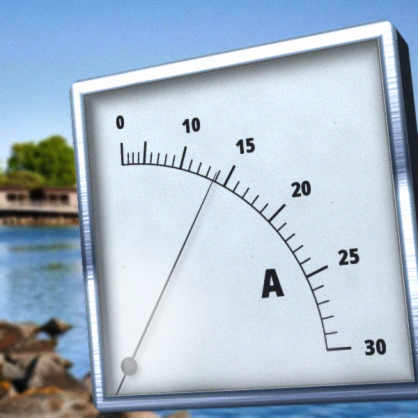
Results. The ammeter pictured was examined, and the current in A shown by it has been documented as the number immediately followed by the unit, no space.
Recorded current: 14A
